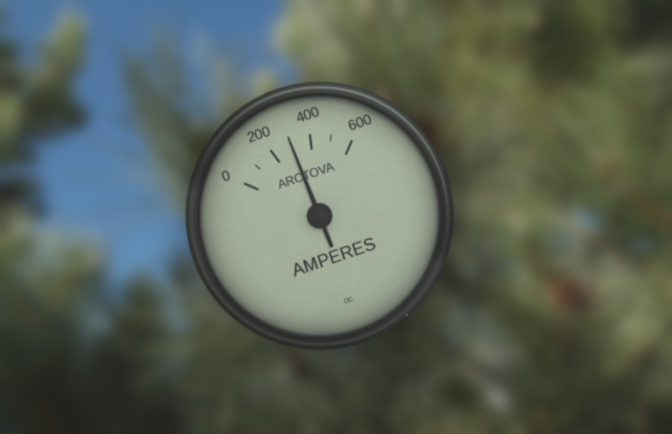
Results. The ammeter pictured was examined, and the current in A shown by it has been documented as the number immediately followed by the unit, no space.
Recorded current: 300A
